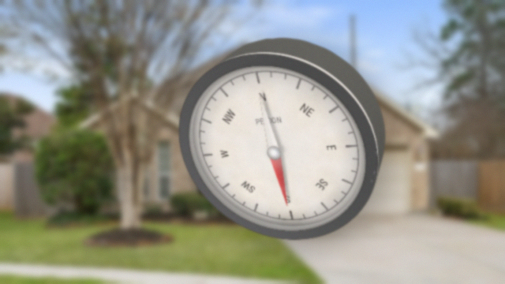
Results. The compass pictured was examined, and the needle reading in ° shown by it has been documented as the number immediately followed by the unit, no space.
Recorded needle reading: 180°
